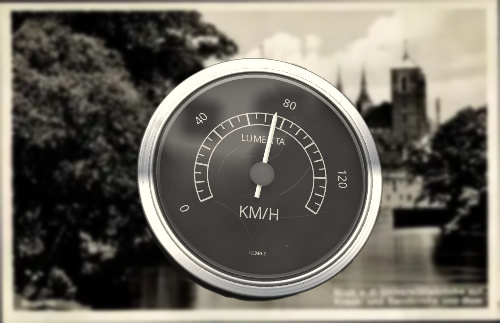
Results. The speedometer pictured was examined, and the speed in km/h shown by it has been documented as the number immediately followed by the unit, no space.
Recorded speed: 75km/h
